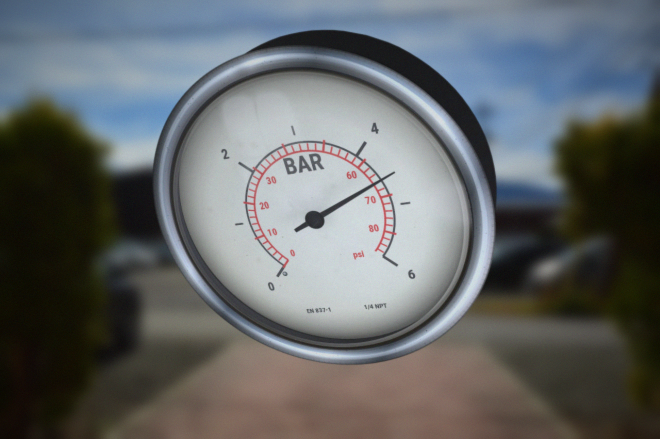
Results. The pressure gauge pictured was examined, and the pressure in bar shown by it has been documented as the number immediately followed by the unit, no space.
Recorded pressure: 4.5bar
